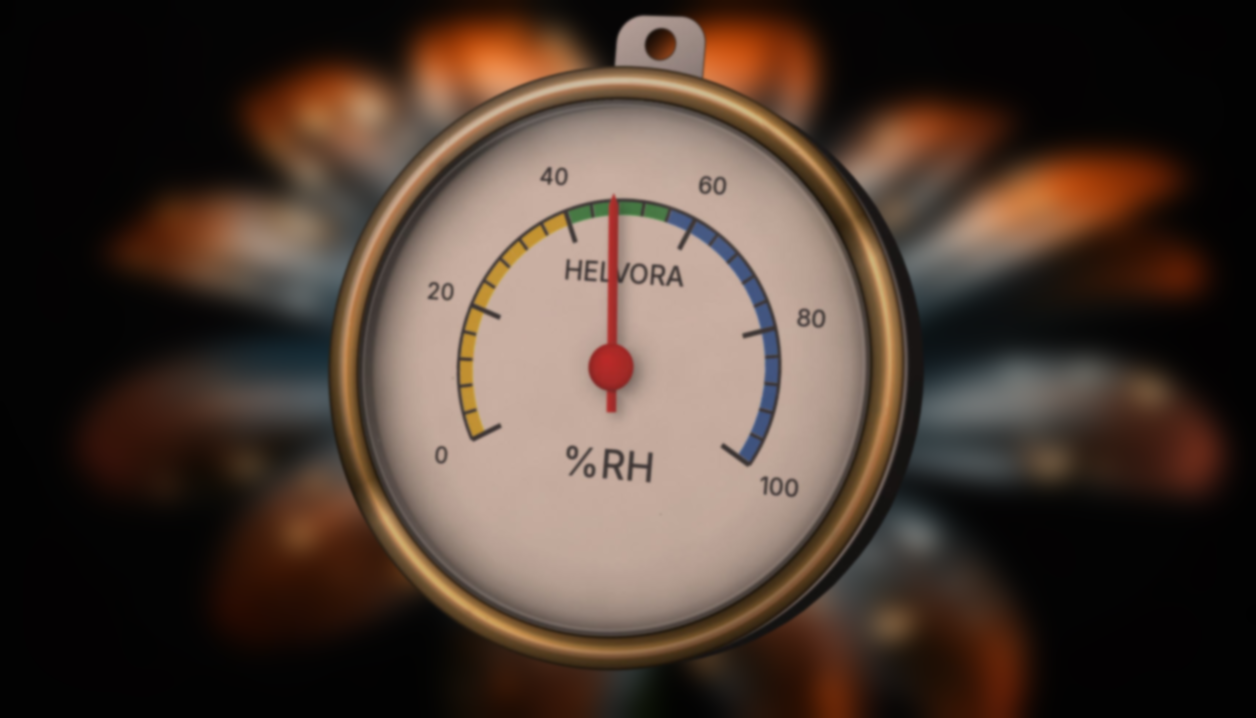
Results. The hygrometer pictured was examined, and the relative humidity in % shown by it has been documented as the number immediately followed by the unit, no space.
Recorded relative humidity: 48%
